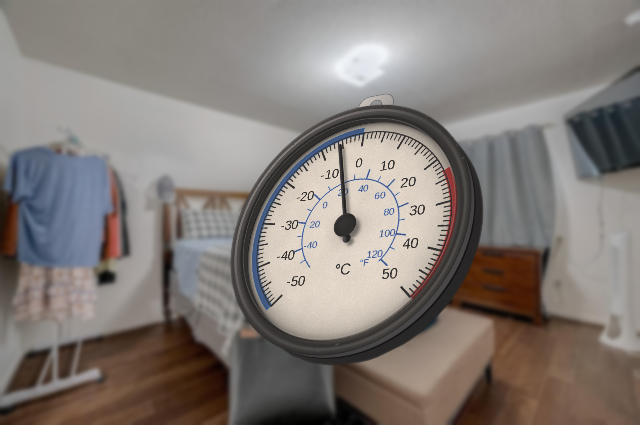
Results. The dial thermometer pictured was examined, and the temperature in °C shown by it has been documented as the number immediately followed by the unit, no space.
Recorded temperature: -5°C
